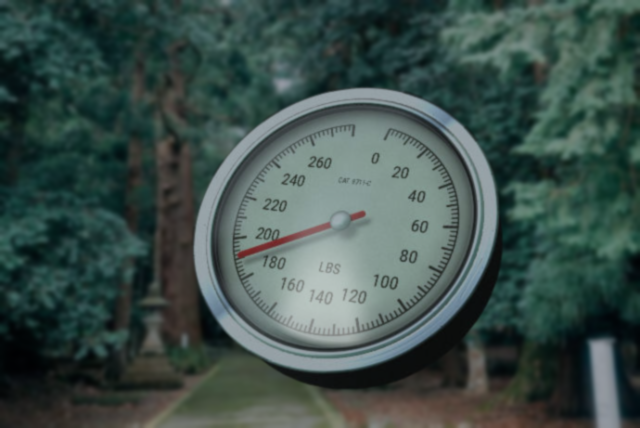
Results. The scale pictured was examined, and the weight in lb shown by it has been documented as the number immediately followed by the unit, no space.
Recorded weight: 190lb
